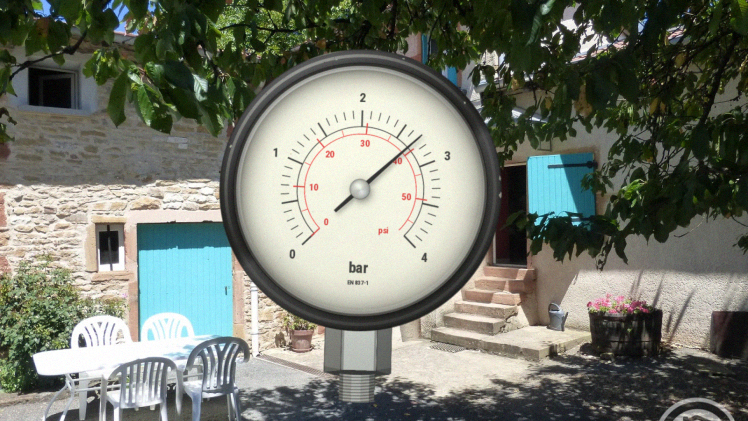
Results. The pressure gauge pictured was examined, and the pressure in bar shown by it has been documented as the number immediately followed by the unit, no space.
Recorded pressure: 2.7bar
